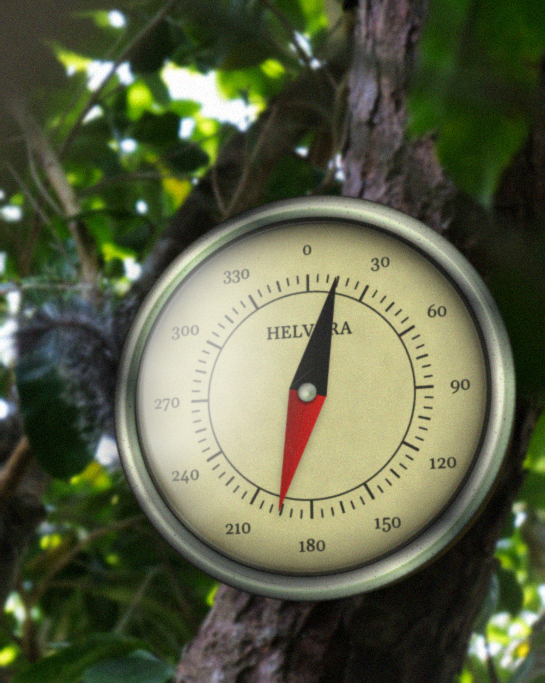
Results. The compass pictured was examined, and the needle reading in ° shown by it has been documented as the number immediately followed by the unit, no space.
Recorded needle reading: 195°
